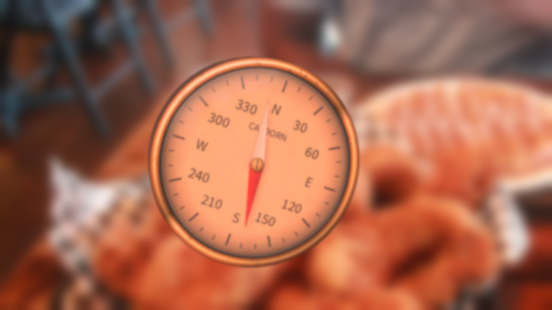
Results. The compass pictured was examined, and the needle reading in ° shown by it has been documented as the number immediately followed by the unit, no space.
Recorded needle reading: 170°
